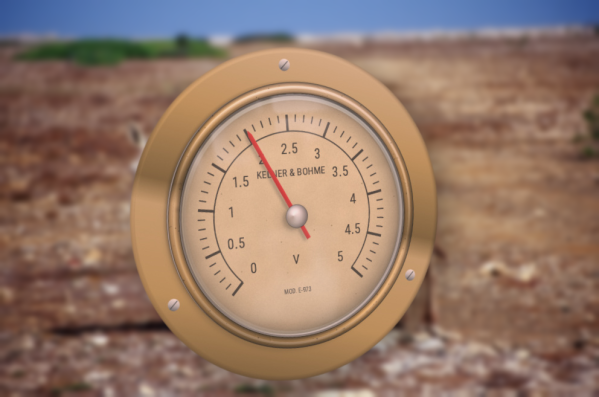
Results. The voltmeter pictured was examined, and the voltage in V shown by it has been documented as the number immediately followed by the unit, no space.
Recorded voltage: 2V
